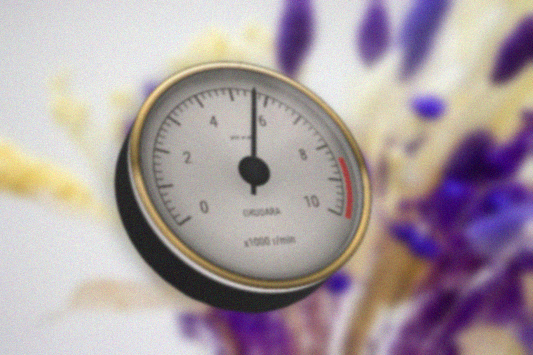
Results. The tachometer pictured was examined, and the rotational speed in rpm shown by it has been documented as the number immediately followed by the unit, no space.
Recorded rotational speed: 5600rpm
